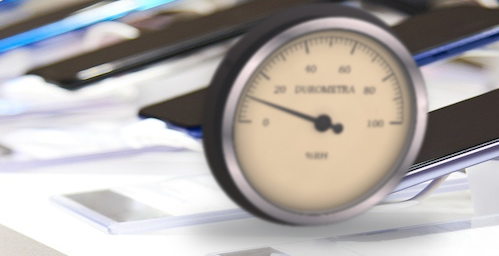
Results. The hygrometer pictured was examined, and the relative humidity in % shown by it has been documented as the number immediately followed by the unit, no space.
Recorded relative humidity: 10%
